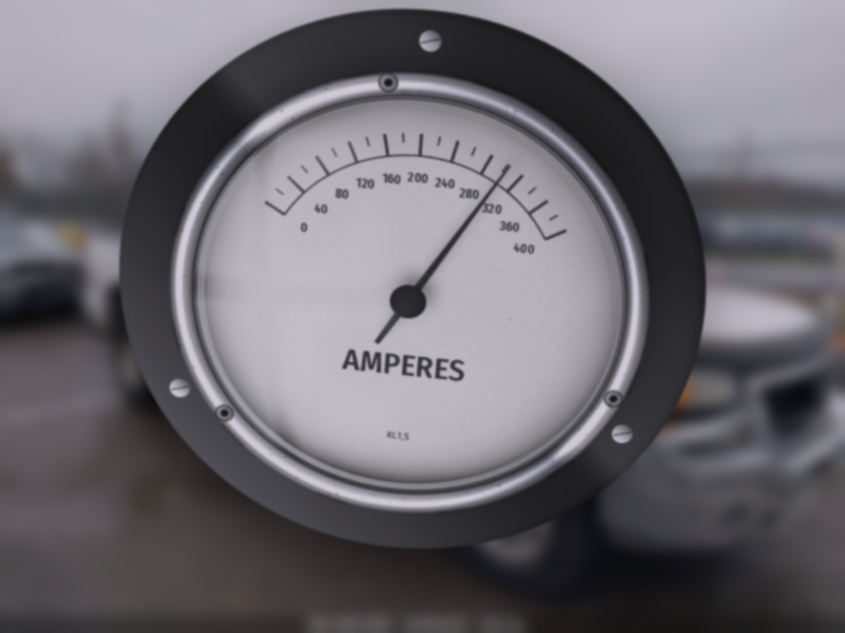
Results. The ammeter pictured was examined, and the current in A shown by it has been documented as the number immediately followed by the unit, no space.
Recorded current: 300A
